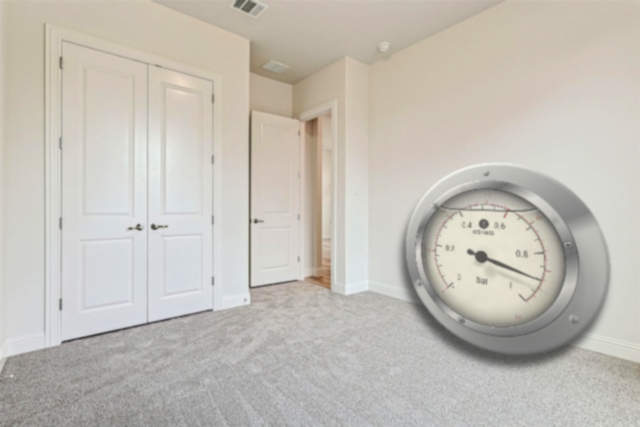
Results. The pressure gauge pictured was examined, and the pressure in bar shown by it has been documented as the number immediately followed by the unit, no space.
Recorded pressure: 0.9bar
